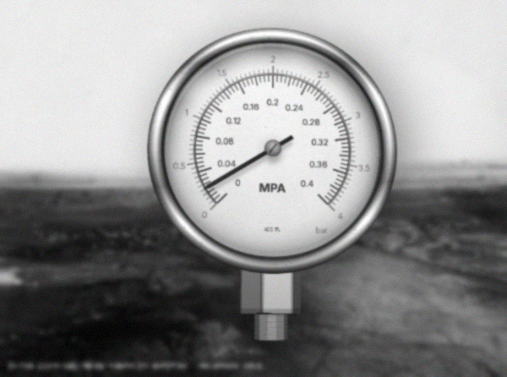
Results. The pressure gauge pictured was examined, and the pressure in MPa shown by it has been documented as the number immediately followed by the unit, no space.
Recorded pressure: 0.02MPa
